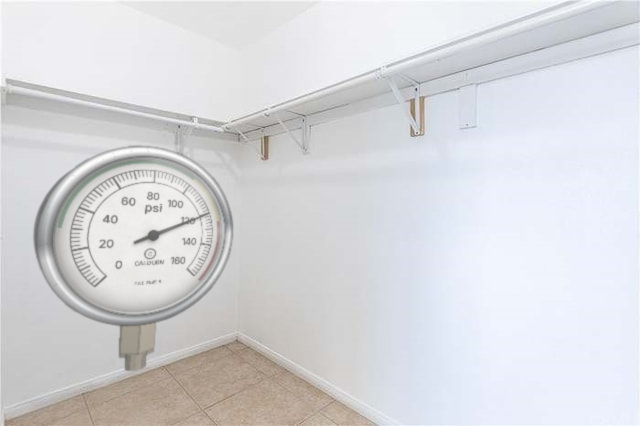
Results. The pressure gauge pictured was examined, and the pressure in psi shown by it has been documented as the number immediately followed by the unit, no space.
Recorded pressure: 120psi
